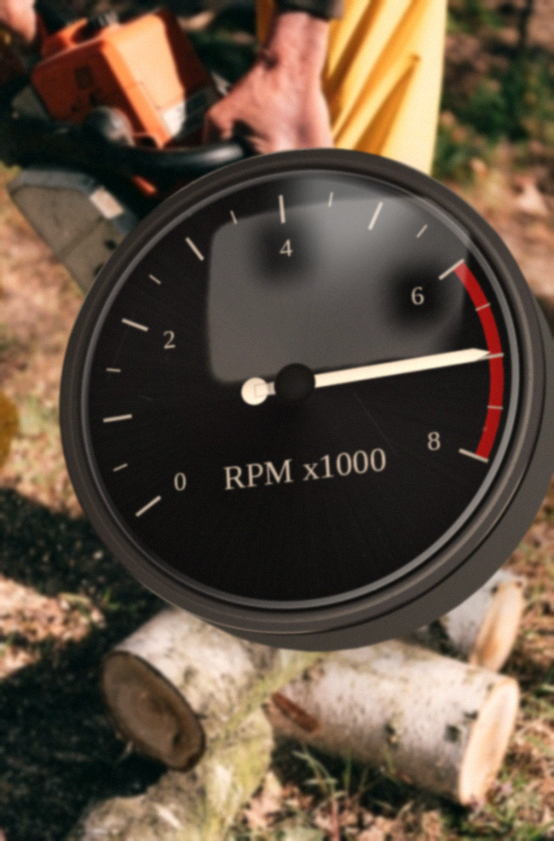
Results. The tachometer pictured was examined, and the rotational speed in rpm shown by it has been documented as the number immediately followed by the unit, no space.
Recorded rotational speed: 7000rpm
